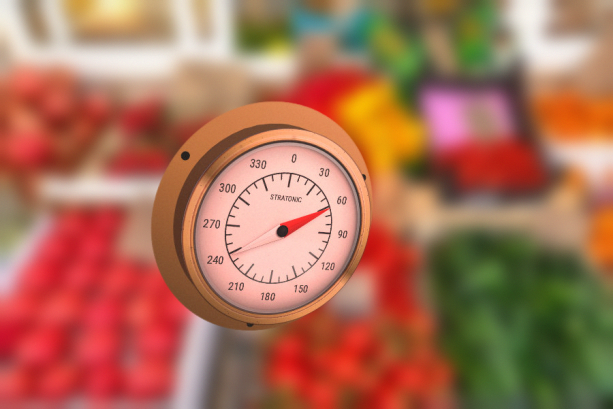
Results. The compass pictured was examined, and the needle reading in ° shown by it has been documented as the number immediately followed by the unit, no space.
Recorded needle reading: 60°
